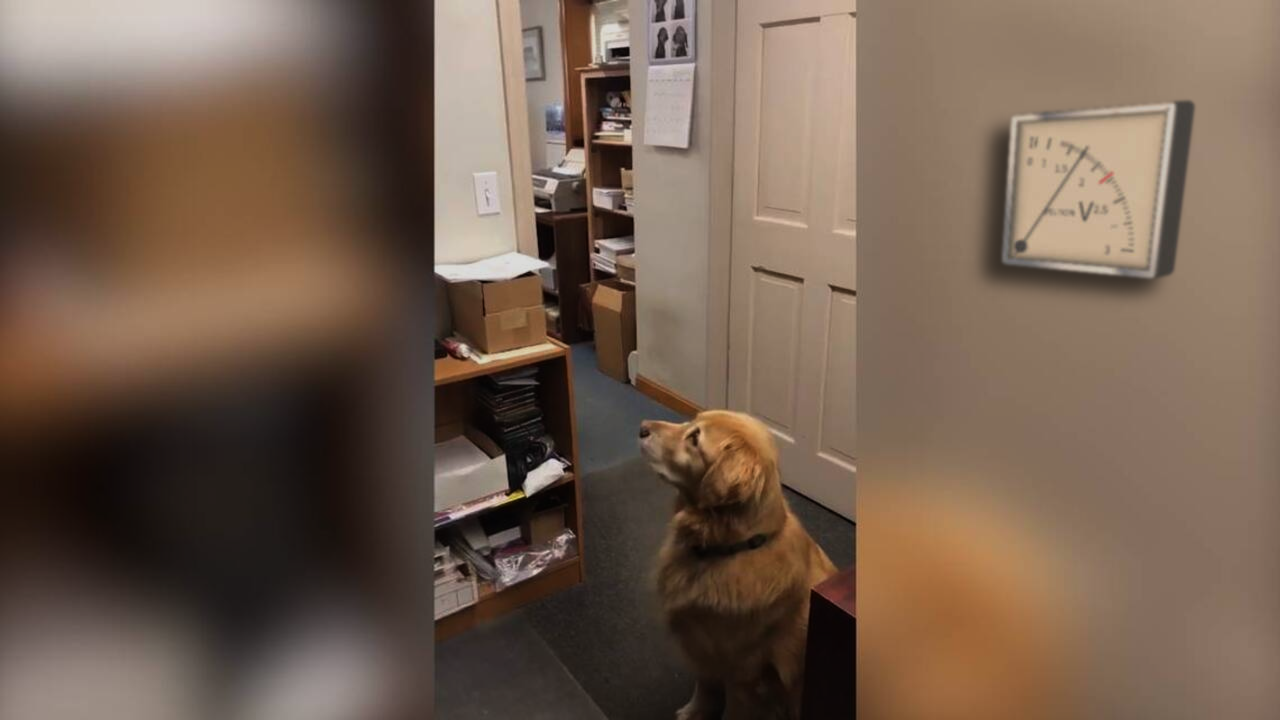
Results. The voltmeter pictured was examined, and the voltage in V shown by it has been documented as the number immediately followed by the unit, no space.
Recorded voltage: 1.75V
